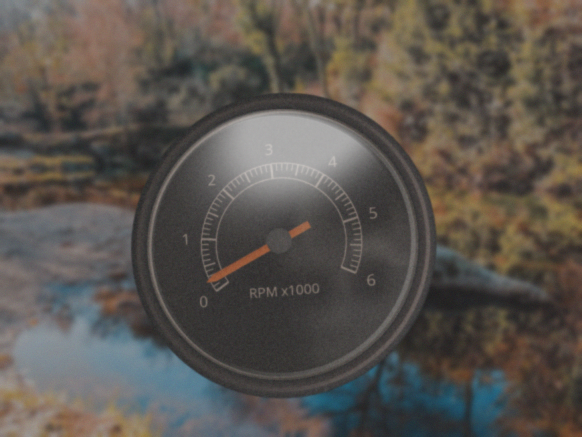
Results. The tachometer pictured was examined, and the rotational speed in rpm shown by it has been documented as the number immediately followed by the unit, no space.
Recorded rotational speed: 200rpm
